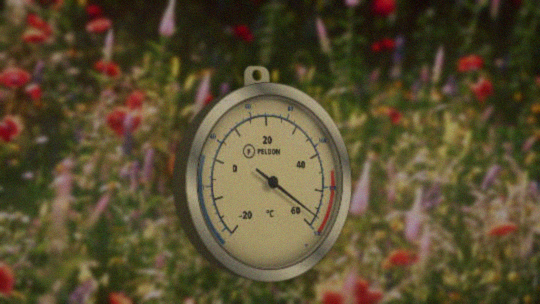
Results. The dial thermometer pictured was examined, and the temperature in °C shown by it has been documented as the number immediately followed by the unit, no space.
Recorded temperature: 57.5°C
